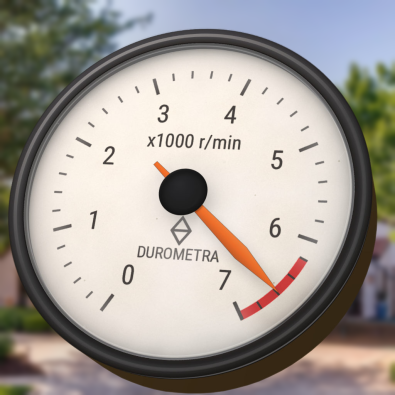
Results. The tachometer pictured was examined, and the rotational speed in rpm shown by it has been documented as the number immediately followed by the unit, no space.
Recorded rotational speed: 6600rpm
